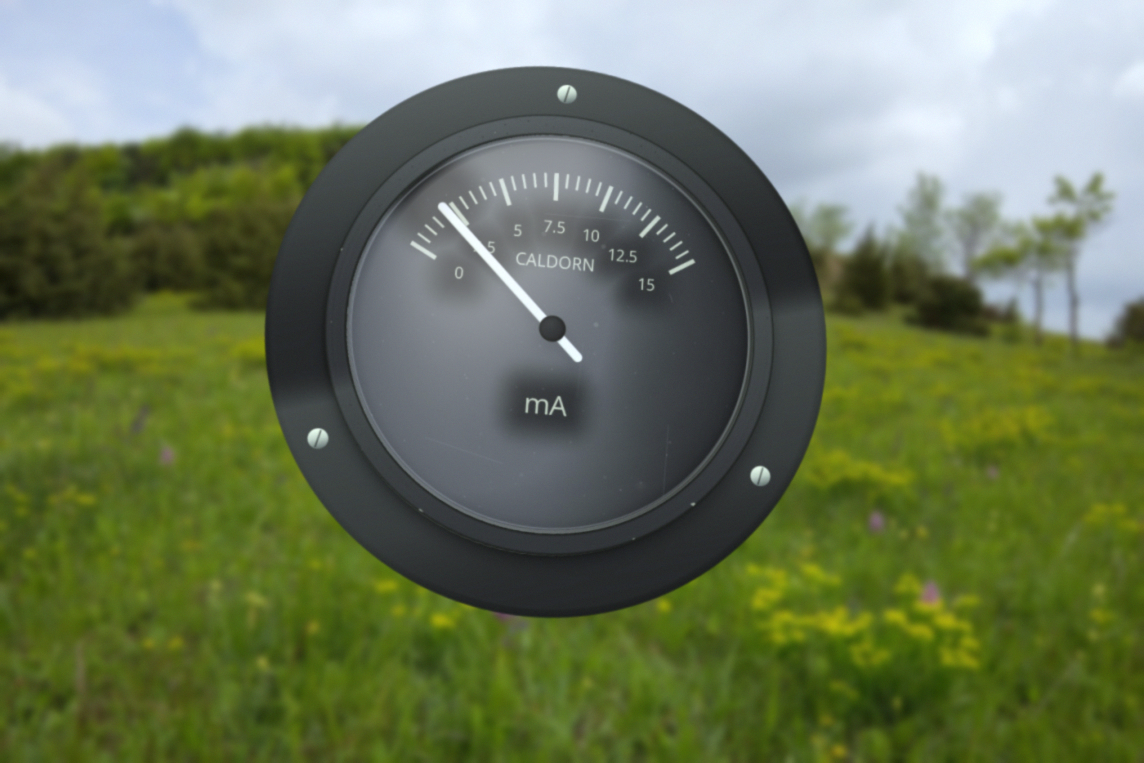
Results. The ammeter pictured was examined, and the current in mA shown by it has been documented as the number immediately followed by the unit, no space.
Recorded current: 2mA
